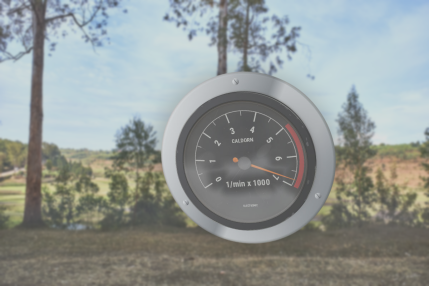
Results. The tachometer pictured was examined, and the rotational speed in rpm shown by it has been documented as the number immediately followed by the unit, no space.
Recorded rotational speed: 6750rpm
